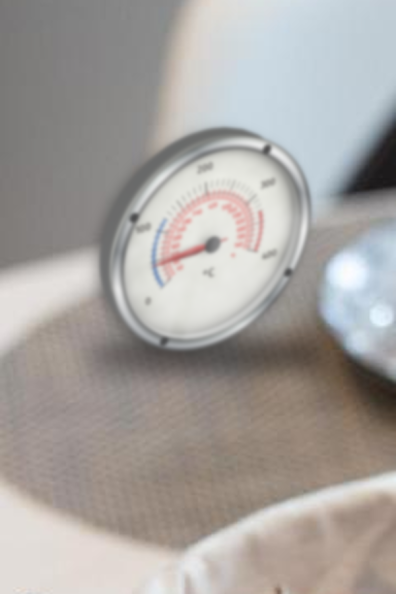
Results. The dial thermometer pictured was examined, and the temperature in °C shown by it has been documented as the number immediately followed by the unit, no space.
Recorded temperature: 50°C
